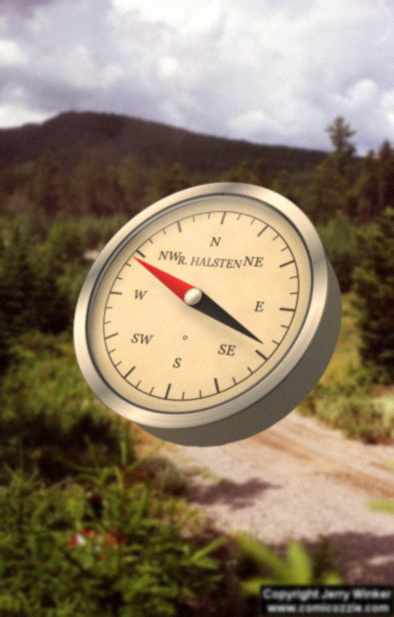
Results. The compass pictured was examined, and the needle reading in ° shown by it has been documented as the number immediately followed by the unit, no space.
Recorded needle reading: 295°
